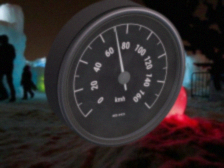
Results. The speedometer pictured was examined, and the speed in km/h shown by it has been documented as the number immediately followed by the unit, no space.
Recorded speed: 70km/h
